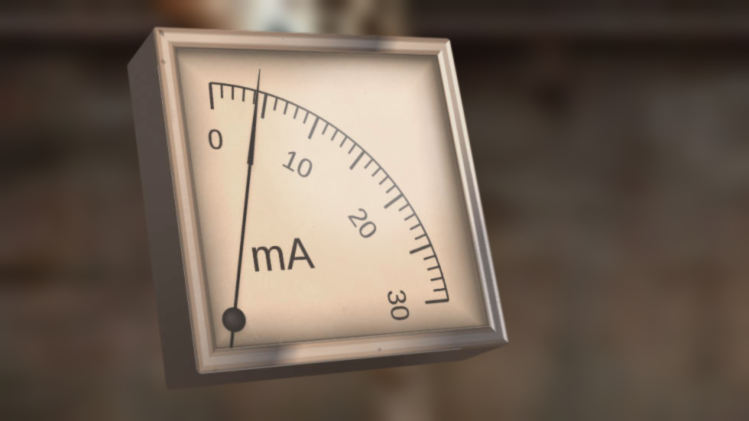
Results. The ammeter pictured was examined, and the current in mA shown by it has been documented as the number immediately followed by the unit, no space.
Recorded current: 4mA
